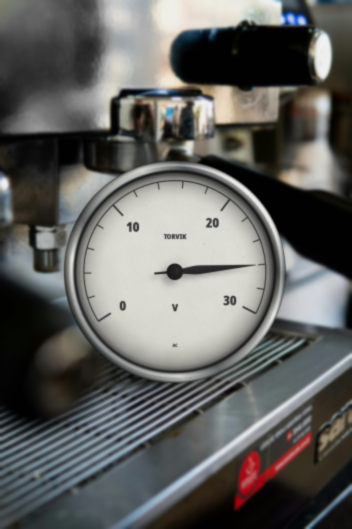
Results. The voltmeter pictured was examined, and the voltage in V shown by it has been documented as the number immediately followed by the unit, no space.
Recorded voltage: 26V
